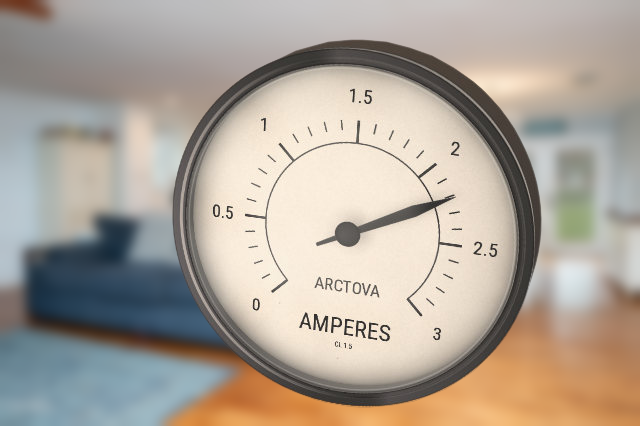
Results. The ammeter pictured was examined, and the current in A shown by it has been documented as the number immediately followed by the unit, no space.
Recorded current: 2.2A
